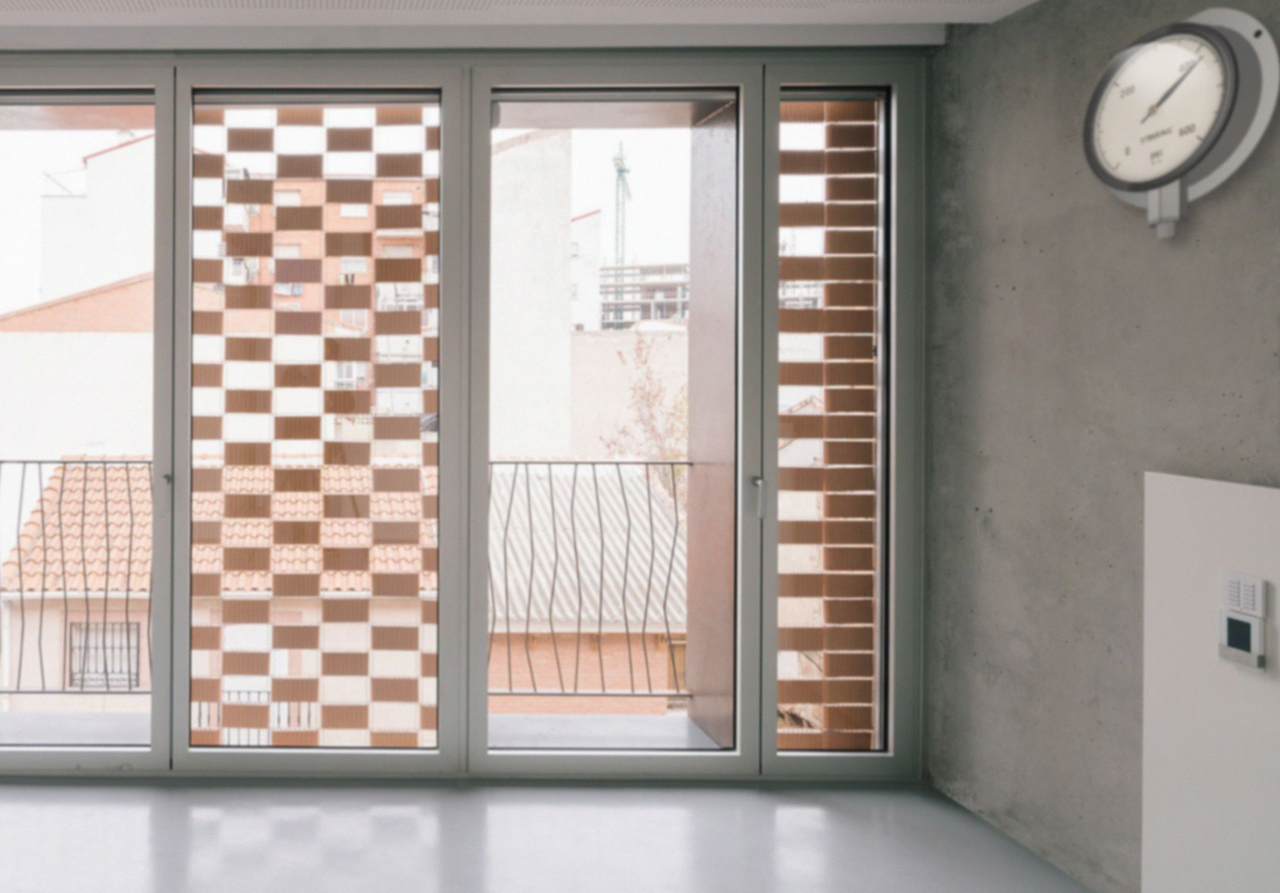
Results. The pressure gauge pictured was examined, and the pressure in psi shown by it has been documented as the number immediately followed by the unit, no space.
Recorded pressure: 425psi
